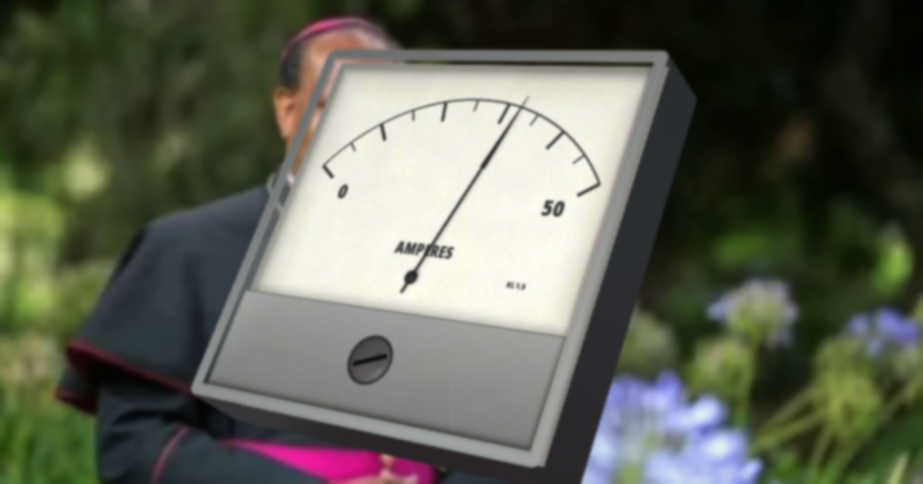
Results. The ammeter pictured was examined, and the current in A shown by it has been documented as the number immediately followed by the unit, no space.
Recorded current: 32.5A
